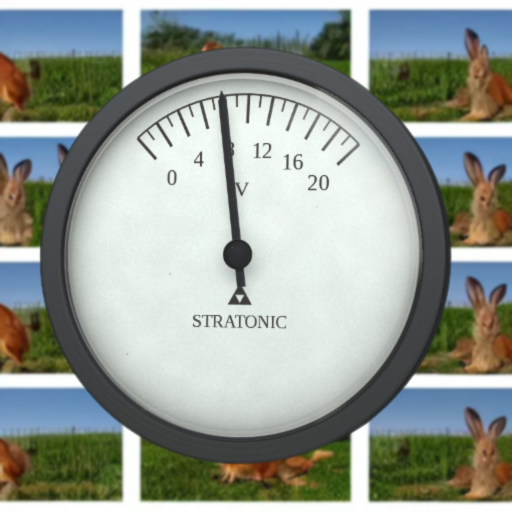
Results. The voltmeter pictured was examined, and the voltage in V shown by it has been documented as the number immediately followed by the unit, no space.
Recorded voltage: 8V
